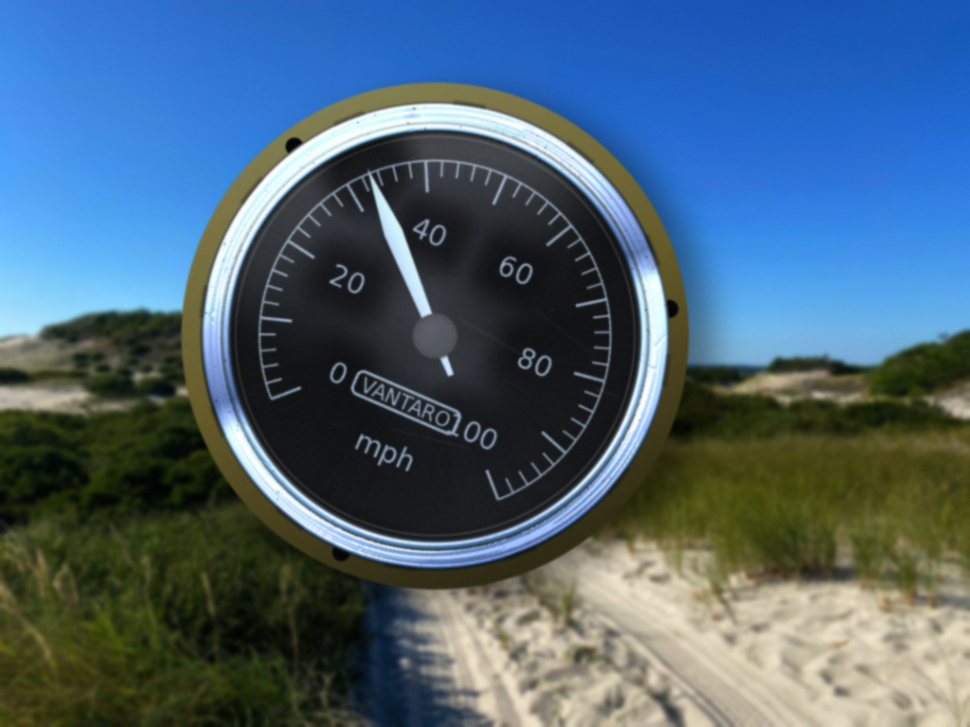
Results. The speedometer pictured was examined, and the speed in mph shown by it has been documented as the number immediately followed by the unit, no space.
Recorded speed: 33mph
